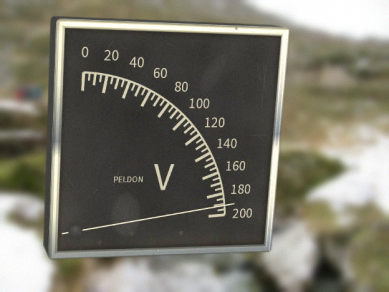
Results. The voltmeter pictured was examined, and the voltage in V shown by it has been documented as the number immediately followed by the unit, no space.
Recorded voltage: 190V
